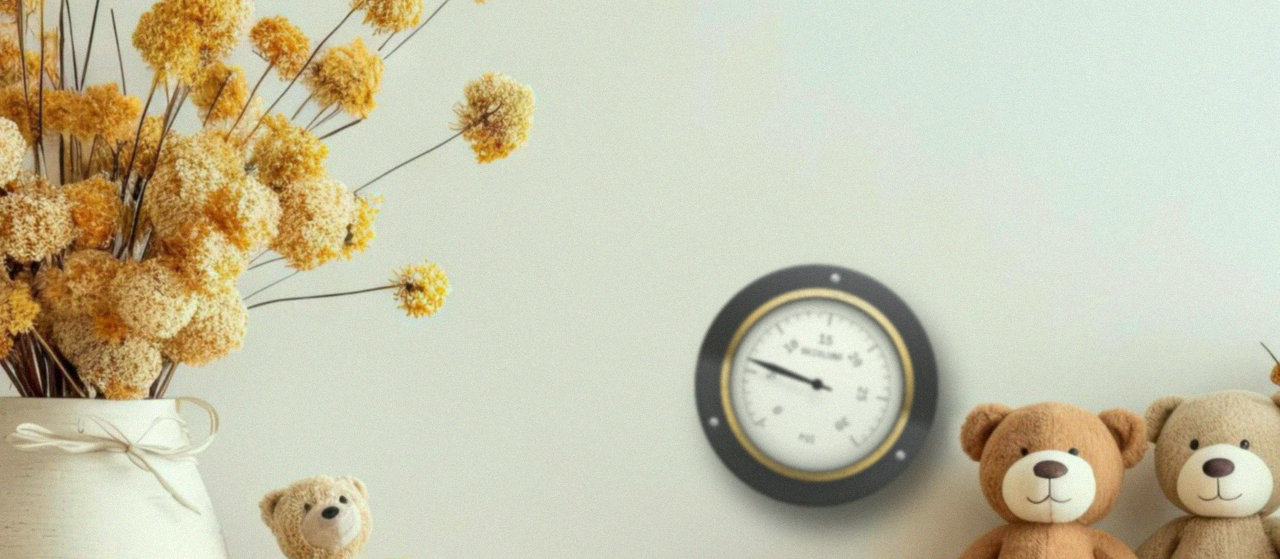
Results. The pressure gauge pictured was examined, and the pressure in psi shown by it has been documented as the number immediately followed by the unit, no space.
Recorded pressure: 6psi
